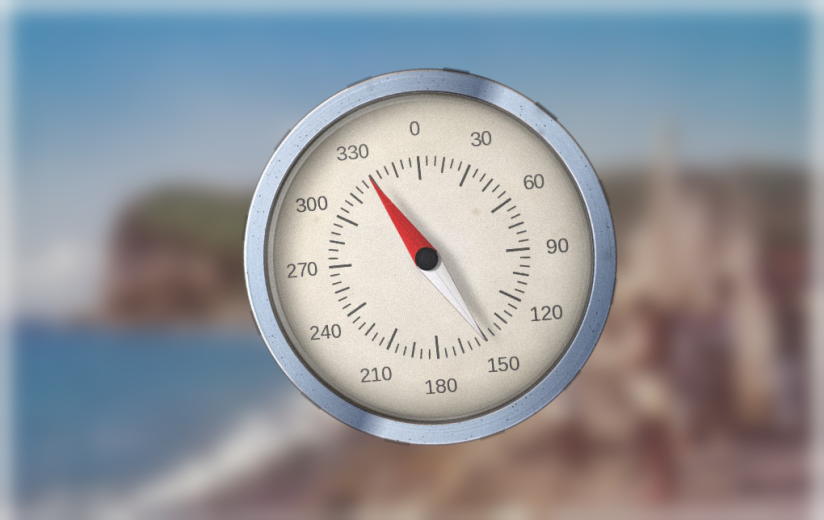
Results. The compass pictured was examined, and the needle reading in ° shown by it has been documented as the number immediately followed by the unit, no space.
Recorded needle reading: 330°
